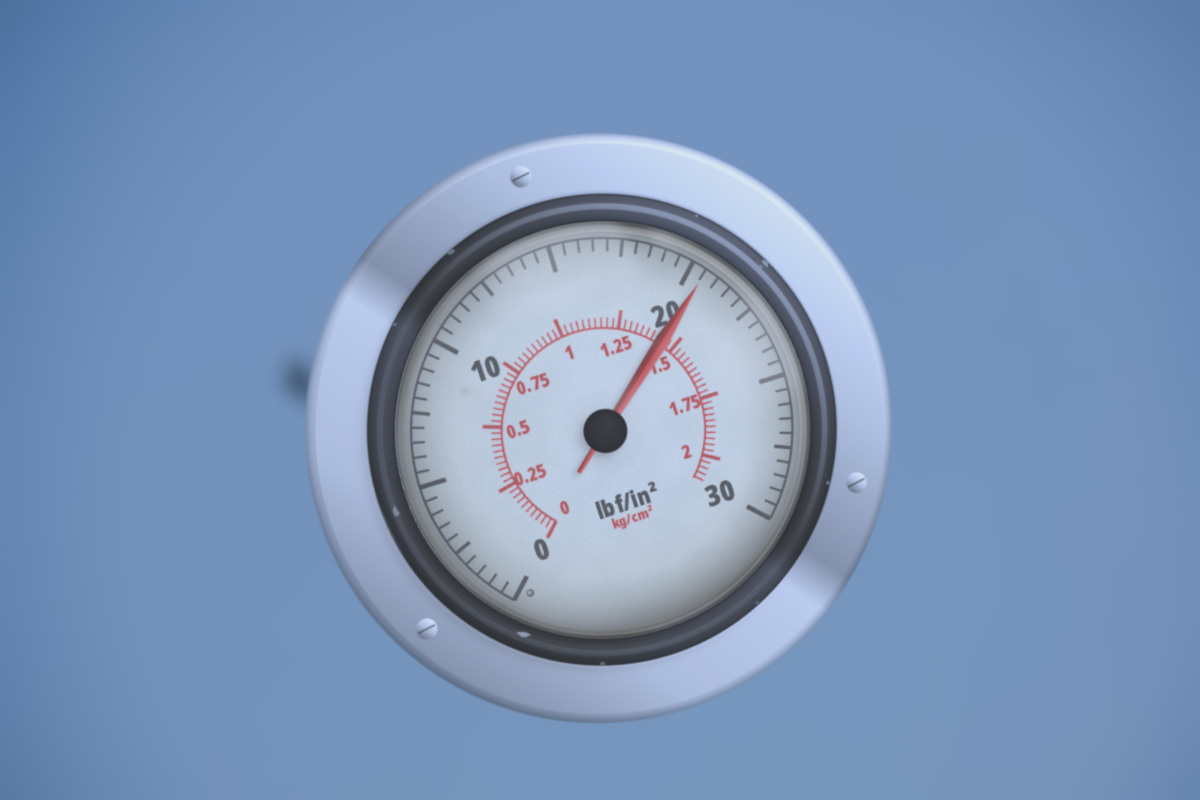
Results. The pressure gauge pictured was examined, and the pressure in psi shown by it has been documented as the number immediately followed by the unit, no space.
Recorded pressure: 20.5psi
